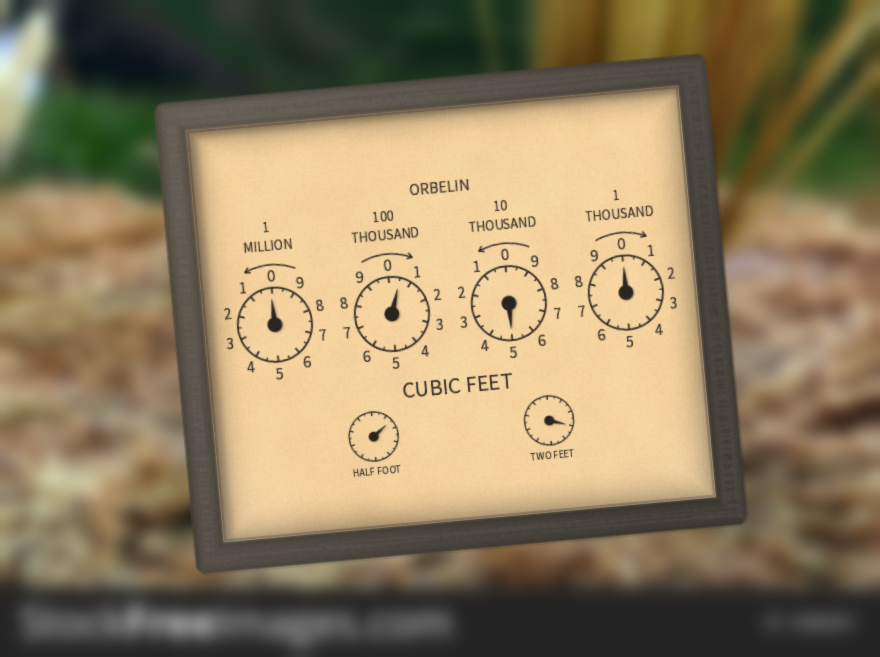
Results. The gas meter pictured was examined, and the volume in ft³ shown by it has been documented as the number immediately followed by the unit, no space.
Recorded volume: 5000ft³
